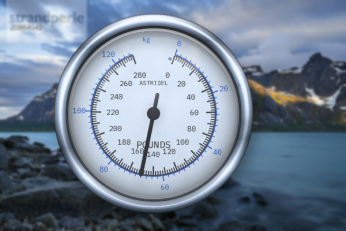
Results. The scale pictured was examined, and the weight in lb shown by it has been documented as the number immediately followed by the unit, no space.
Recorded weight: 150lb
